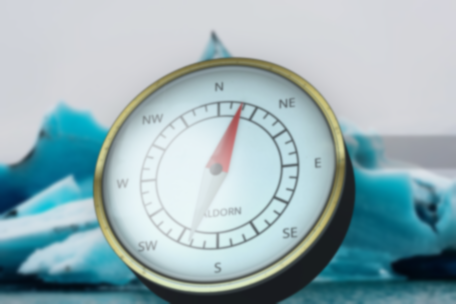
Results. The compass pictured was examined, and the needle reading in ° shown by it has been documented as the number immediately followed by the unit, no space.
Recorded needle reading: 20°
